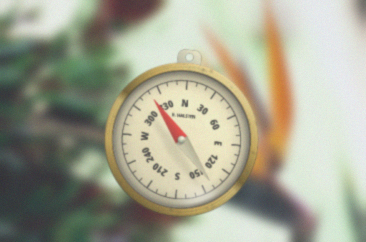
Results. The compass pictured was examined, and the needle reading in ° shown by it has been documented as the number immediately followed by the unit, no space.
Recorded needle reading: 320°
